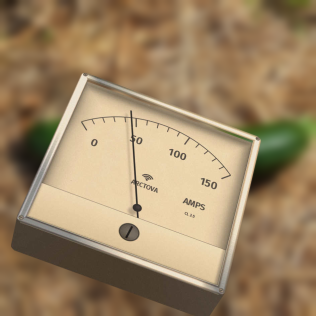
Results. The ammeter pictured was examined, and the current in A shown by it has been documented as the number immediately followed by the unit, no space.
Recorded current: 45A
